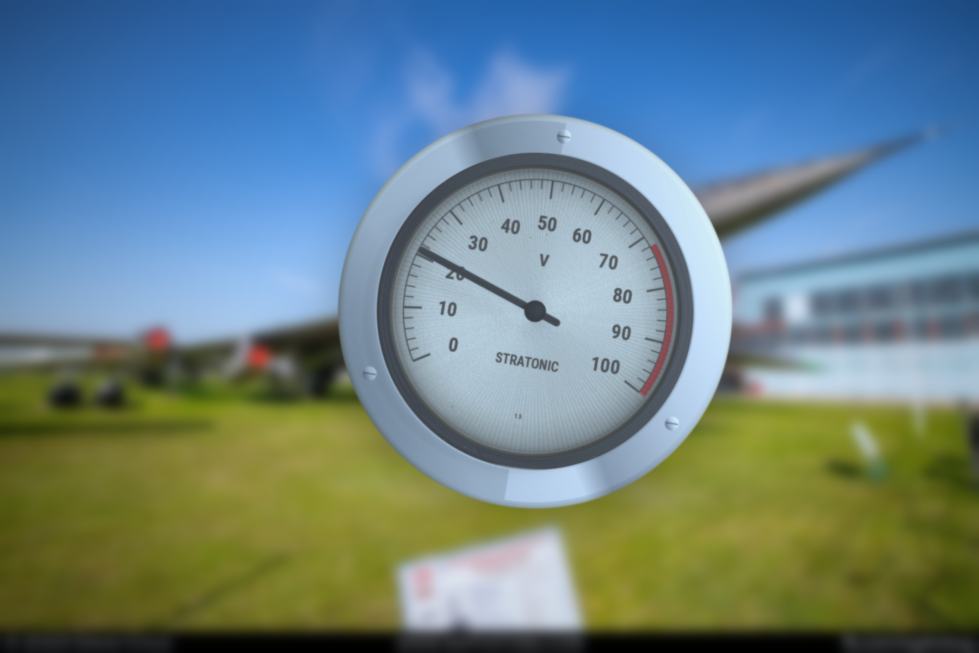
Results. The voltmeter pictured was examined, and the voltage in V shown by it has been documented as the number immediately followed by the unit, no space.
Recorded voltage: 21V
